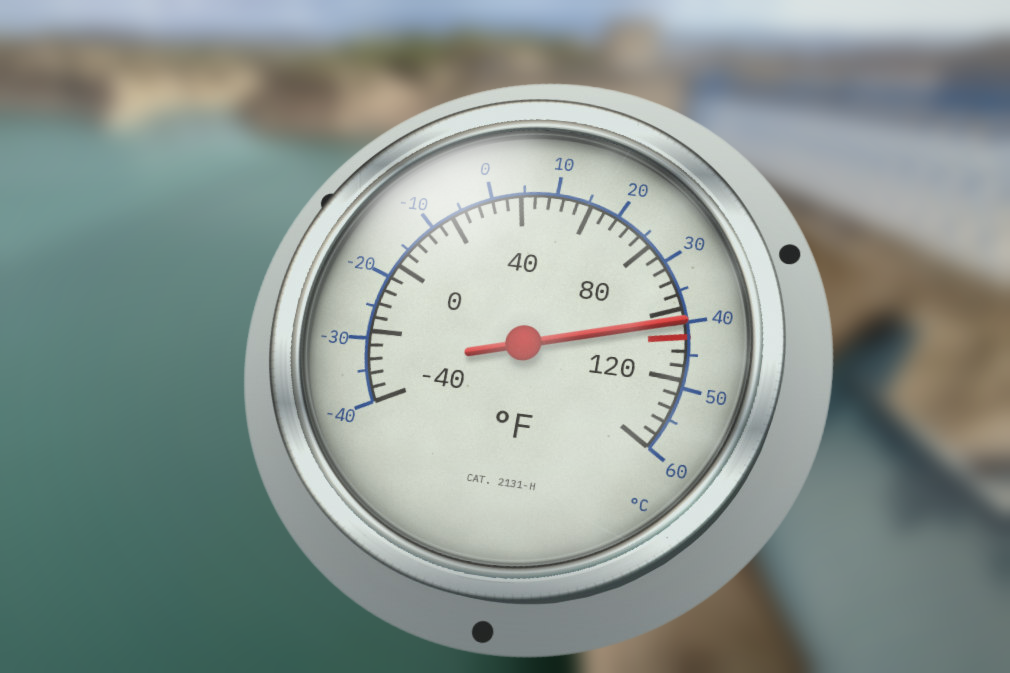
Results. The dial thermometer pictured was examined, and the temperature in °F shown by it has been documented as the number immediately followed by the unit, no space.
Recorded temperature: 104°F
